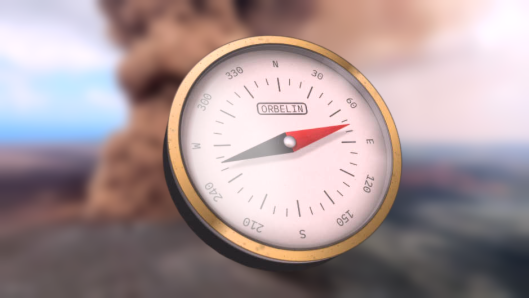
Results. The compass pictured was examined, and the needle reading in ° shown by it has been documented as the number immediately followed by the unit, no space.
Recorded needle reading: 75°
